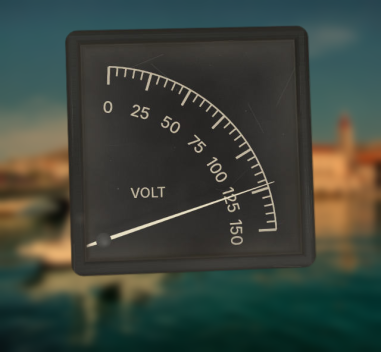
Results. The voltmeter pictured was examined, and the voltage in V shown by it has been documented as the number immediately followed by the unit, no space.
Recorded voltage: 122.5V
